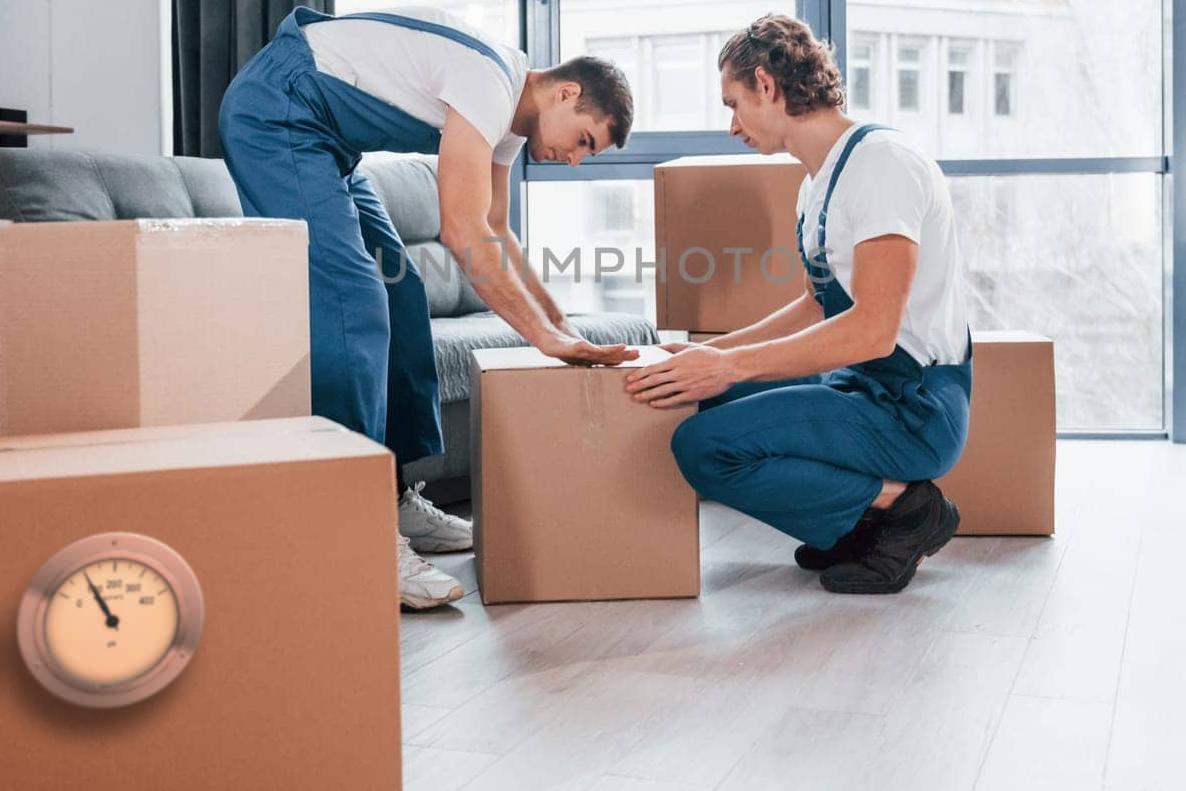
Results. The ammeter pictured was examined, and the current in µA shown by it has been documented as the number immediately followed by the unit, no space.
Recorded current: 100µA
